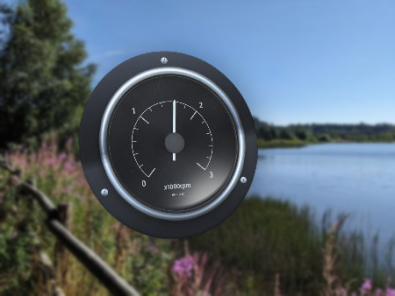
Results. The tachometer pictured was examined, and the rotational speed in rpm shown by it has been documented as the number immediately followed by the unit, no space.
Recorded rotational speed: 1600rpm
